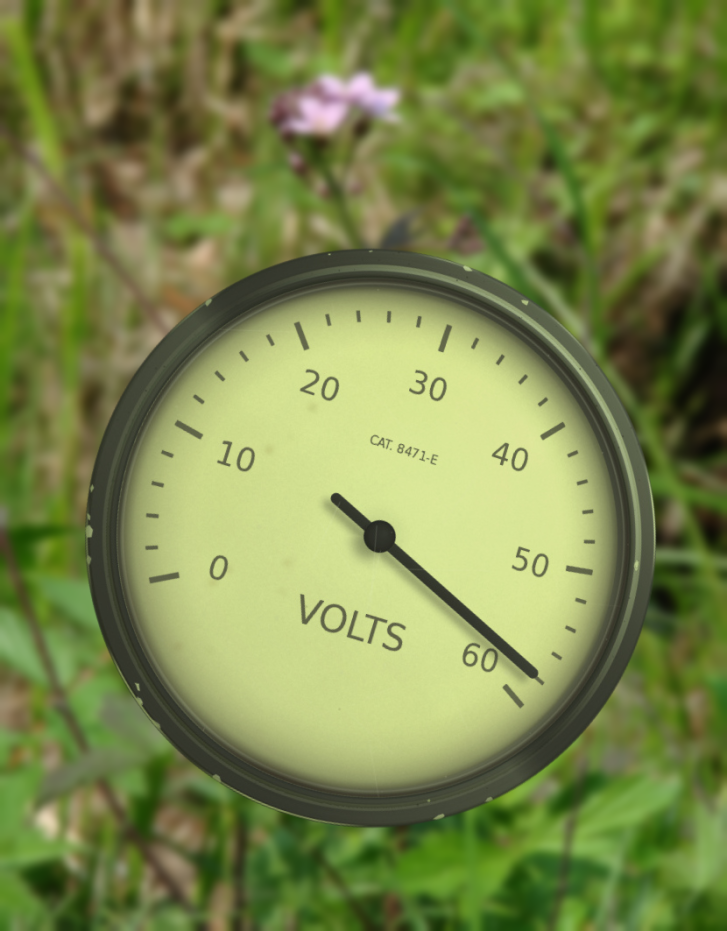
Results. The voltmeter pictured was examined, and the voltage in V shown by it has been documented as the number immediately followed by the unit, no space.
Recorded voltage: 58V
